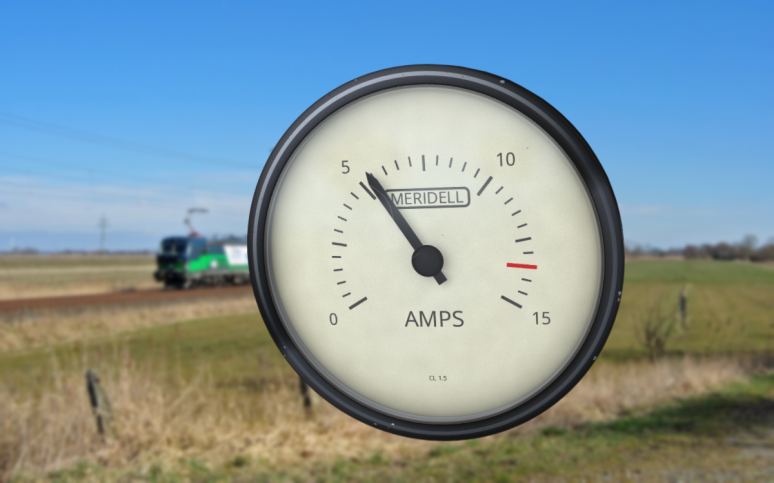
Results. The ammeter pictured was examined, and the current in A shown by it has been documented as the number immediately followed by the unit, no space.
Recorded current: 5.5A
